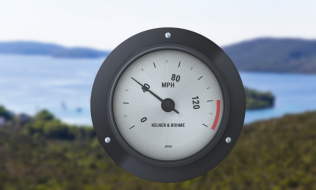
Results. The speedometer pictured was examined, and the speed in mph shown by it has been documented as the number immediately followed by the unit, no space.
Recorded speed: 40mph
